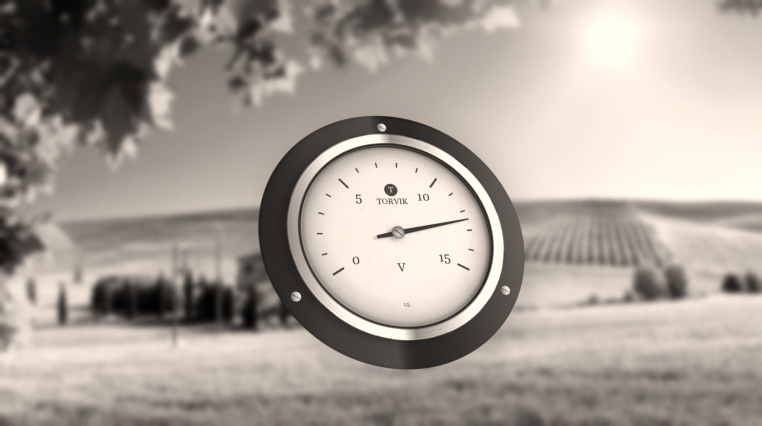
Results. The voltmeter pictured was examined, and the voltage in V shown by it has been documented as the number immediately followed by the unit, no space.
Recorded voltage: 12.5V
